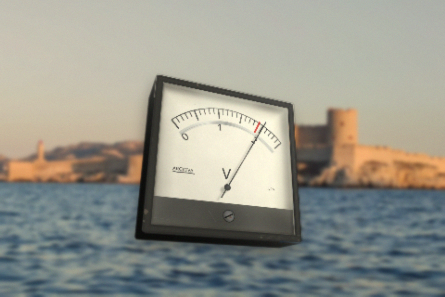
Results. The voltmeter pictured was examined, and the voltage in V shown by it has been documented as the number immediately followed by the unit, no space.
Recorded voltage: 2V
